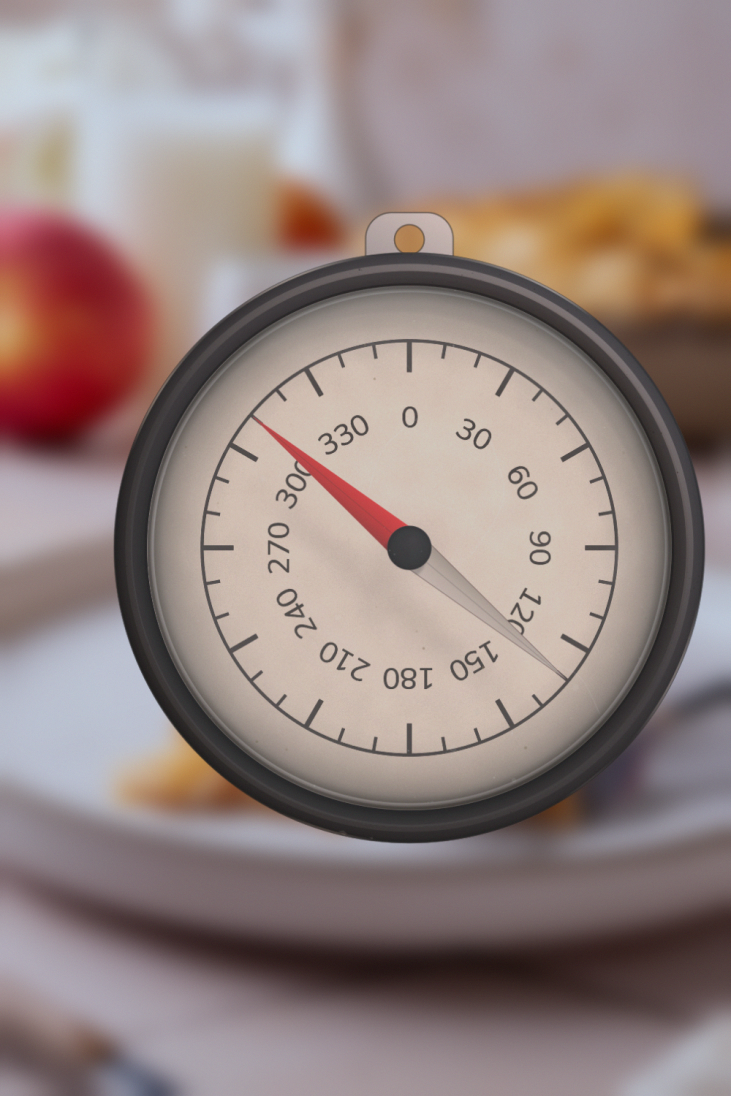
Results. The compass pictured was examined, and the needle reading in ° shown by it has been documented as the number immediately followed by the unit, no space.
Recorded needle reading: 310°
